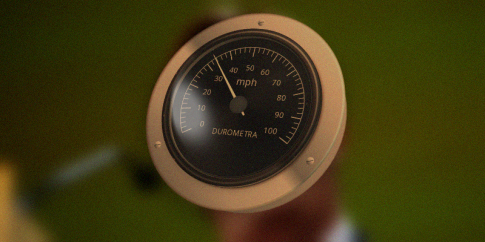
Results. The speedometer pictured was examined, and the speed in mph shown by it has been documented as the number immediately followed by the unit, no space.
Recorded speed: 34mph
